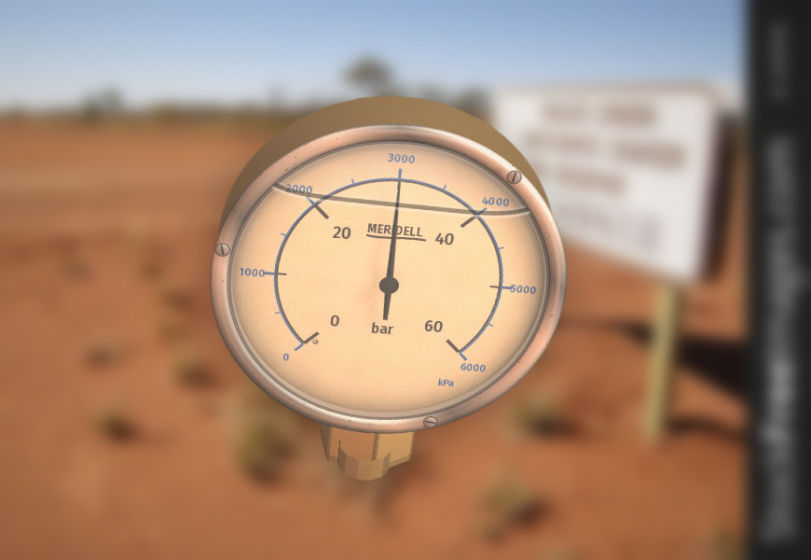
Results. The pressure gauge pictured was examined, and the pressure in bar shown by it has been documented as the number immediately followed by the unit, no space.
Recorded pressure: 30bar
